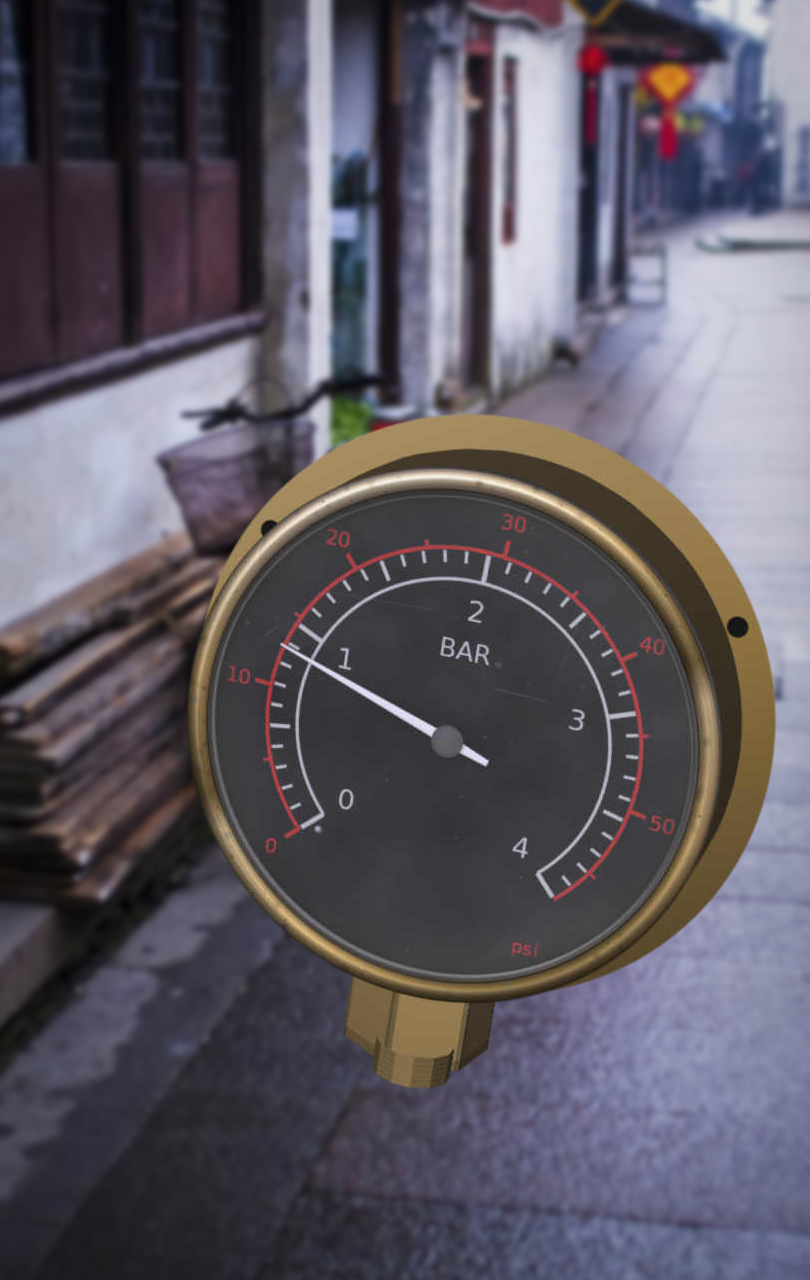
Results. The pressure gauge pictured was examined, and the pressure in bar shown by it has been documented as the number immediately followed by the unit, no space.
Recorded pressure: 0.9bar
